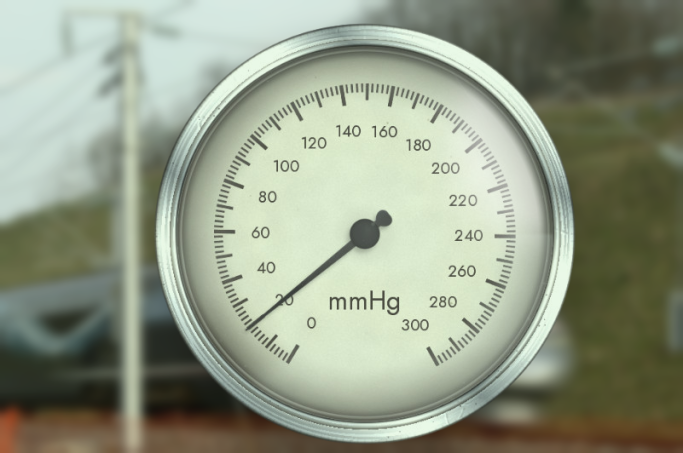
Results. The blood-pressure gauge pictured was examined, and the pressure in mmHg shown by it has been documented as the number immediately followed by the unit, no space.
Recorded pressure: 20mmHg
